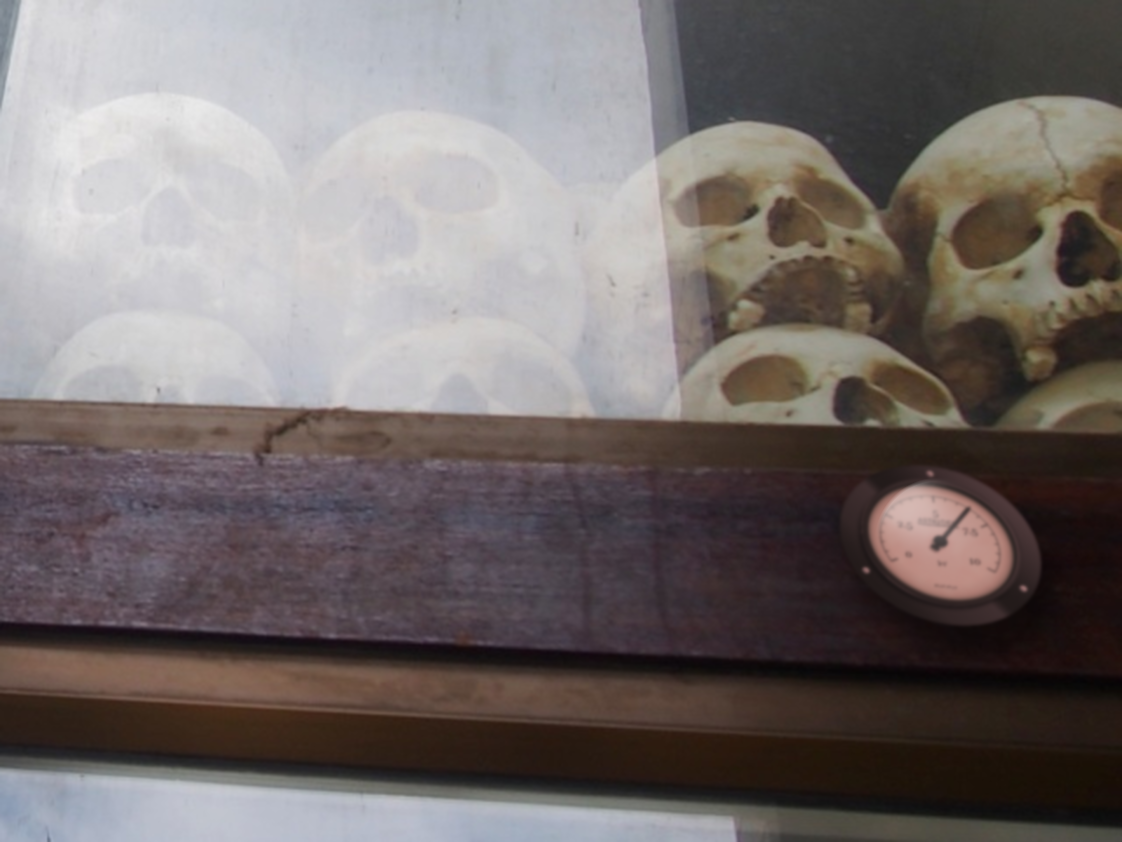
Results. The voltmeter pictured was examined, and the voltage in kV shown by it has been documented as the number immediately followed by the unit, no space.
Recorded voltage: 6.5kV
